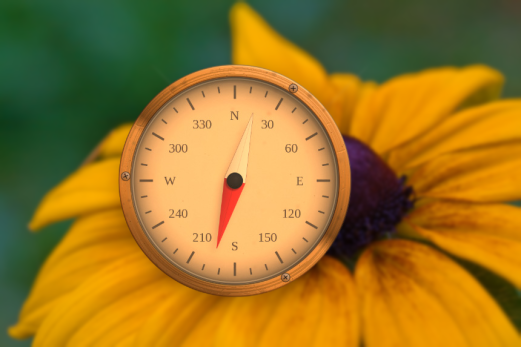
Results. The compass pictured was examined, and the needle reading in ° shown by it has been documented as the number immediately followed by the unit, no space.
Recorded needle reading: 195°
